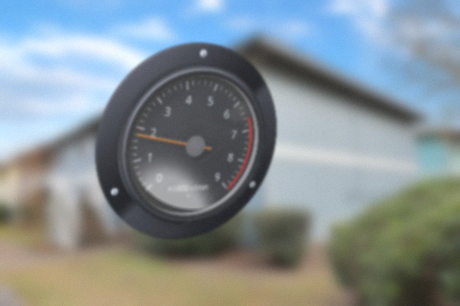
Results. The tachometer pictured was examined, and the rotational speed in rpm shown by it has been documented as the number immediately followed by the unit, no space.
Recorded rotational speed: 1800rpm
